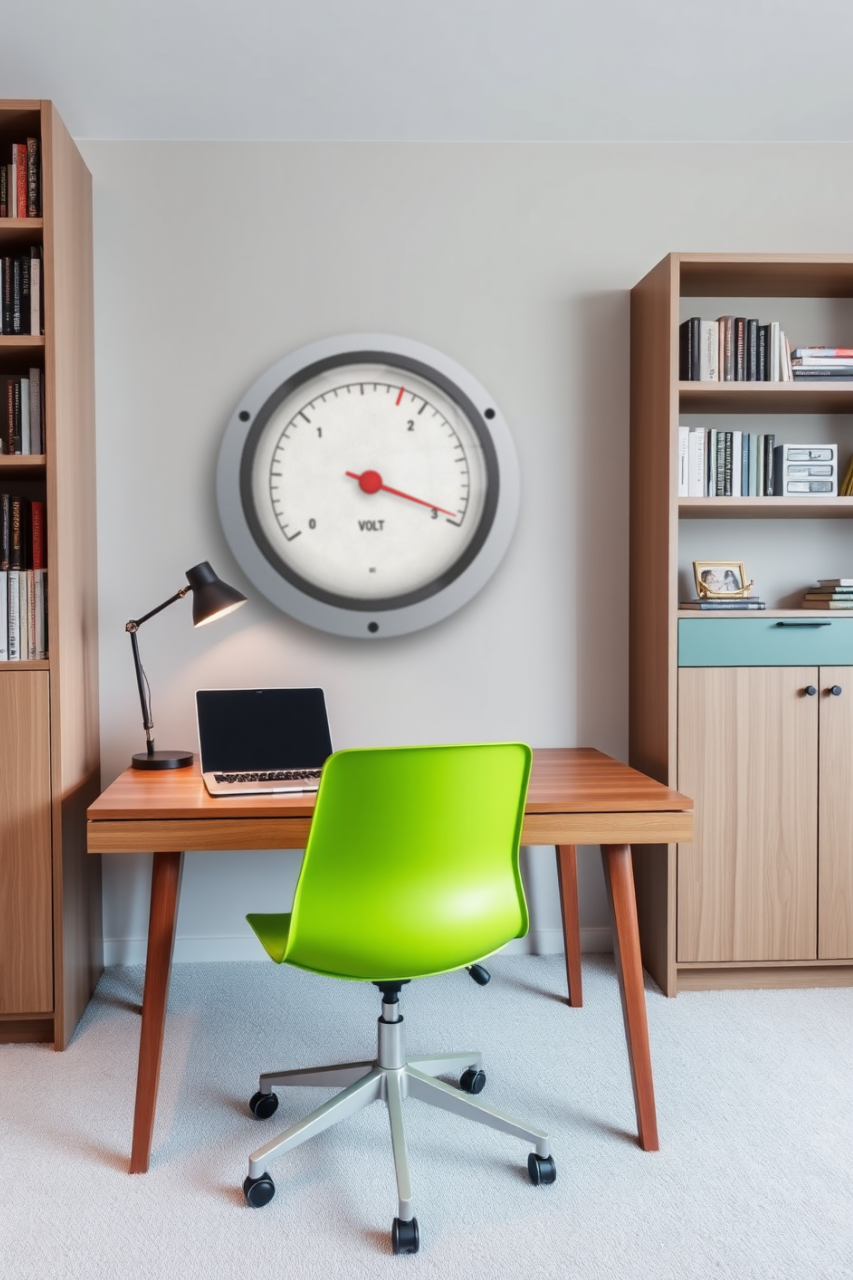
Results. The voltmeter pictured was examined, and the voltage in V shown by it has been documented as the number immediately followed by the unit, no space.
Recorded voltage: 2.95V
